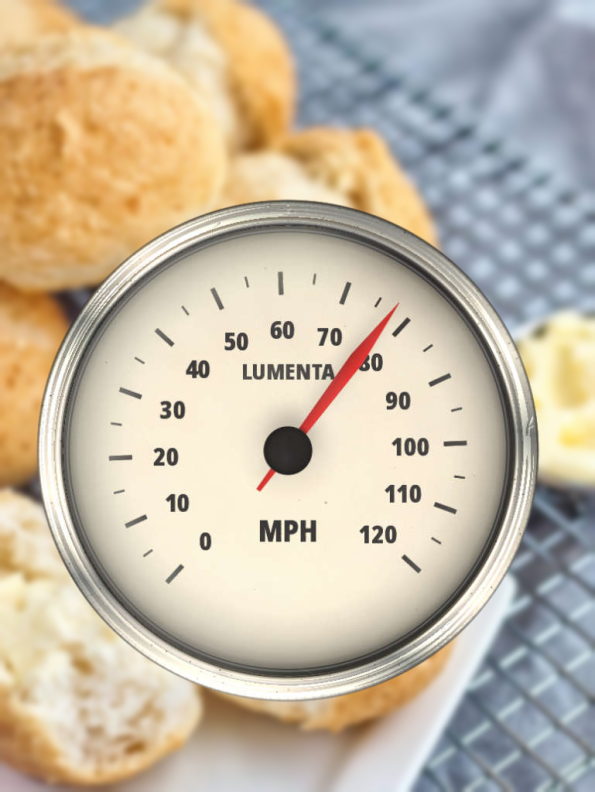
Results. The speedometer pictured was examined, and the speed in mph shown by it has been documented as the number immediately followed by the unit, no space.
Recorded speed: 77.5mph
